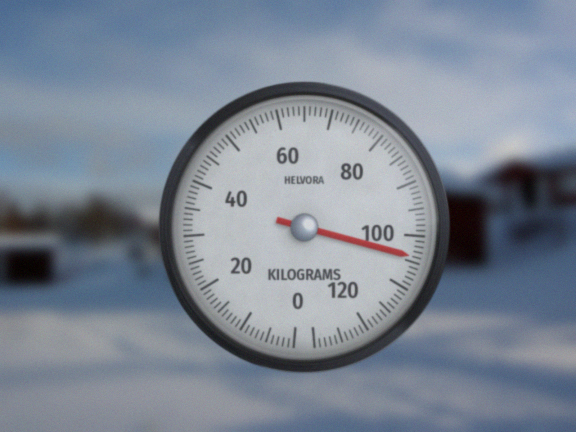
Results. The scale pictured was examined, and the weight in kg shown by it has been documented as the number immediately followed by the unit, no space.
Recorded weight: 104kg
